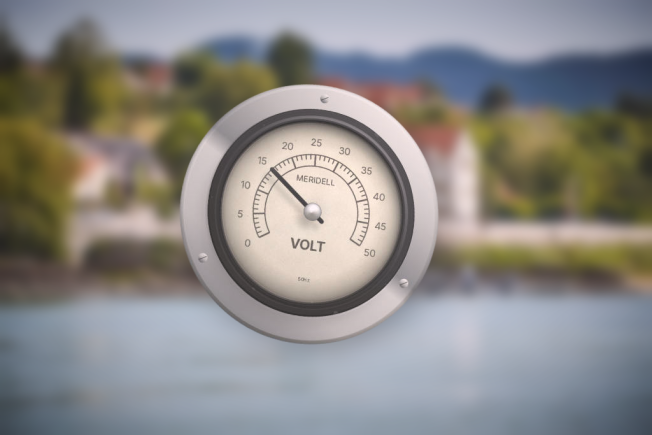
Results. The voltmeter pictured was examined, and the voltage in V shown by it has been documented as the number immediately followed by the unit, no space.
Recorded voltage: 15V
